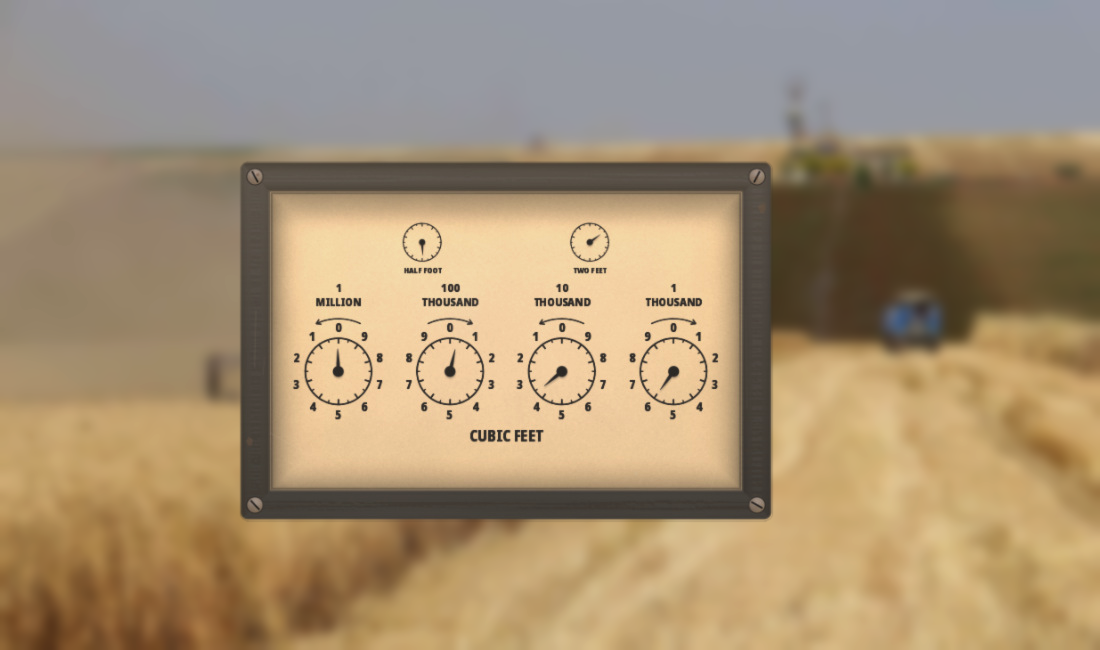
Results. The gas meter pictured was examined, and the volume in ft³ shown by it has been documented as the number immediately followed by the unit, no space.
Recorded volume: 3600ft³
